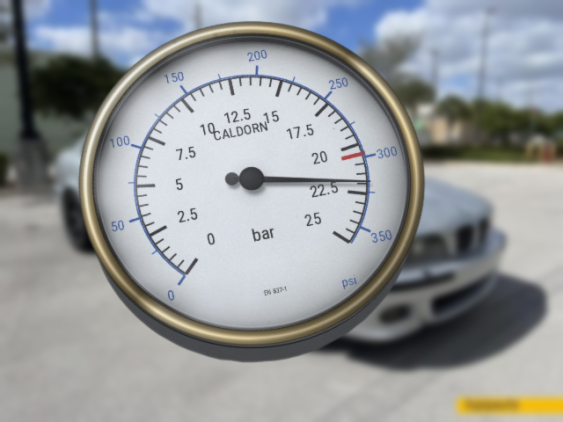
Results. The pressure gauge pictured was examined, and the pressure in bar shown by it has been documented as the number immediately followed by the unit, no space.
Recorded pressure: 22bar
